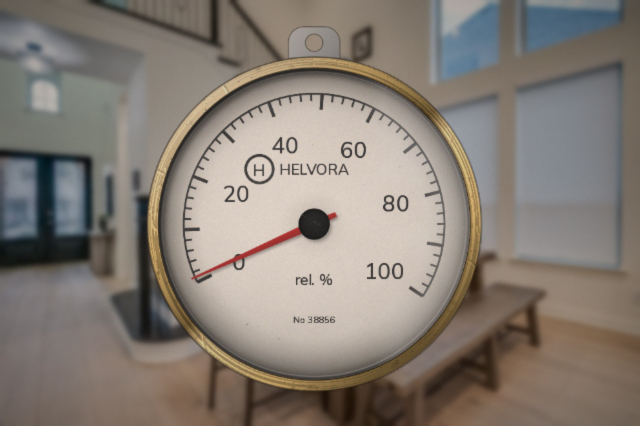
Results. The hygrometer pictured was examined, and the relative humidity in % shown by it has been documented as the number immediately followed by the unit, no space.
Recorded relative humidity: 1%
